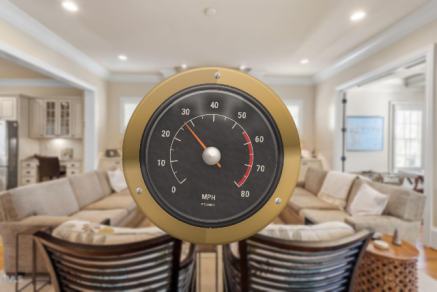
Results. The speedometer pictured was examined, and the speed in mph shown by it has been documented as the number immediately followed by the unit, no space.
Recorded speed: 27.5mph
